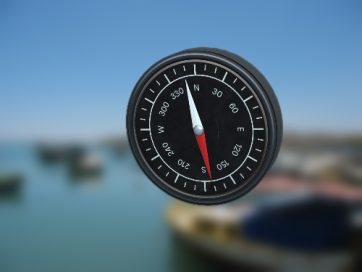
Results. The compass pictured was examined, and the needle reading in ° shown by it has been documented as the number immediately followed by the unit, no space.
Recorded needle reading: 170°
